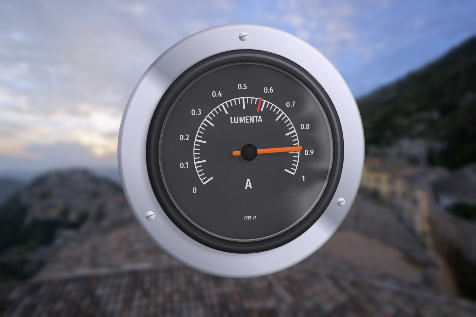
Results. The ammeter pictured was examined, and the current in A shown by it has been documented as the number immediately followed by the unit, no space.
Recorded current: 0.88A
